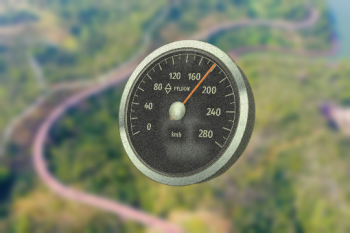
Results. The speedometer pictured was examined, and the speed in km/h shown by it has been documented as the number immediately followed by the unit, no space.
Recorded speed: 180km/h
